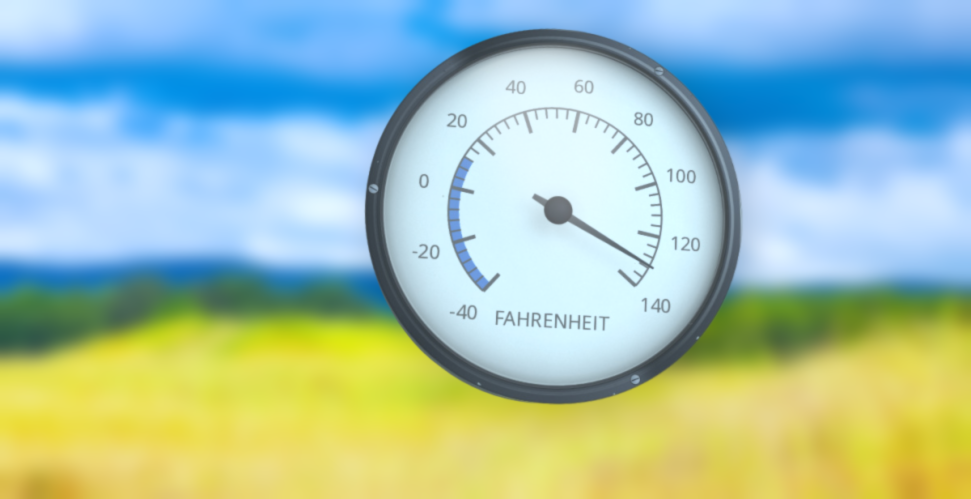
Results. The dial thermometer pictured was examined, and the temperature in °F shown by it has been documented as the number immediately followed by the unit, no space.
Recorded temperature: 132°F
